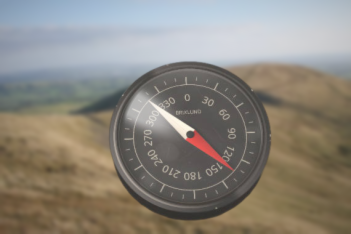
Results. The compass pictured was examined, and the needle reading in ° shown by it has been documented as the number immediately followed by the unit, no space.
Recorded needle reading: 135°
